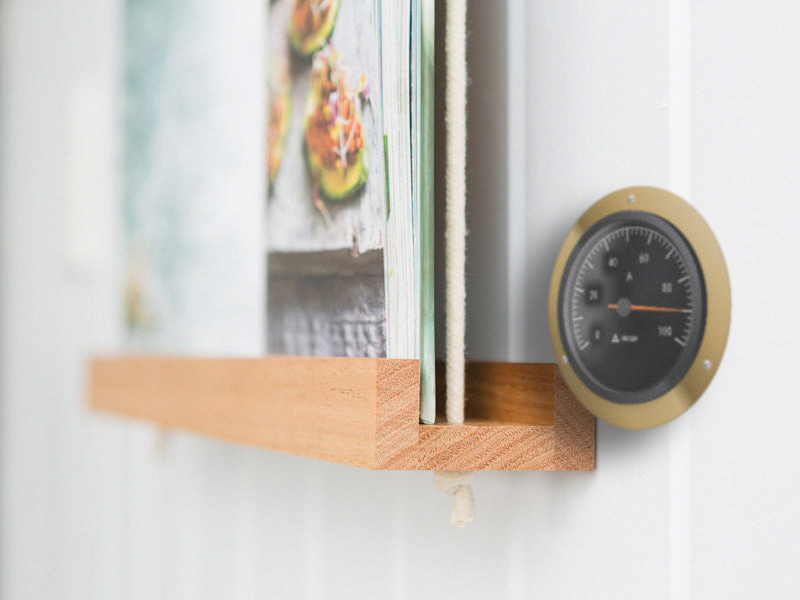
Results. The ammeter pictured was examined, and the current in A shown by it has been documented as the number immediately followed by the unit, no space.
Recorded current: 90A
